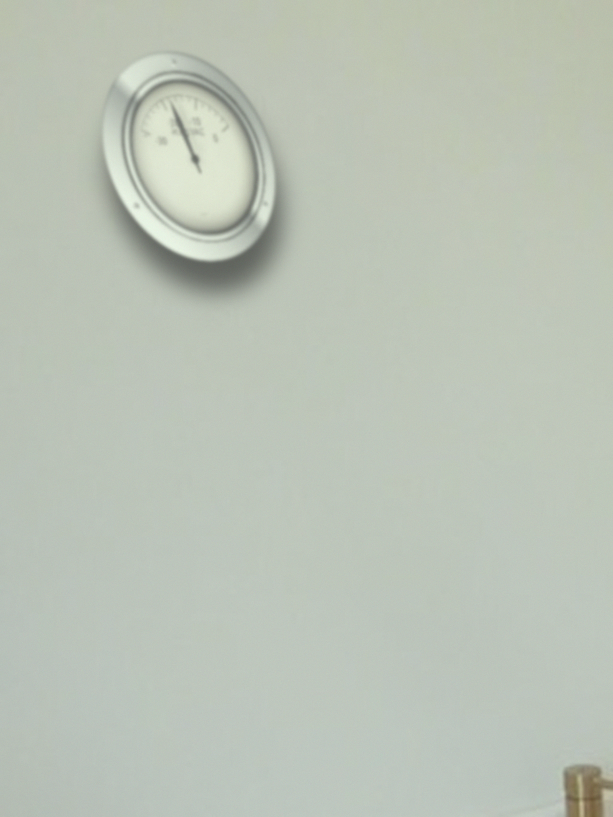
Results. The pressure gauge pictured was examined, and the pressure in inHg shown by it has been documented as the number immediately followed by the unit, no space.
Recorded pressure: -18inHg
